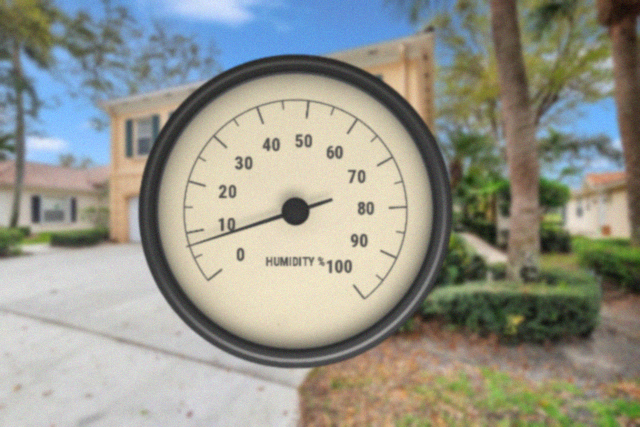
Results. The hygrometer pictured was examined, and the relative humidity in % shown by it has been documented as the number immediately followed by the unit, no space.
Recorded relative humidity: 7.5%
